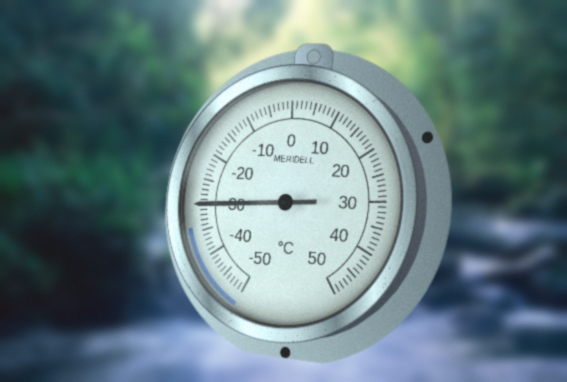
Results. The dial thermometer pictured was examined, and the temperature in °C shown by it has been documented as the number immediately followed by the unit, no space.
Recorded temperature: -30°C
